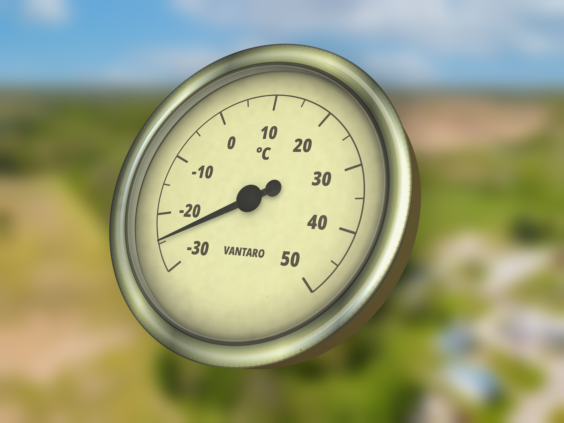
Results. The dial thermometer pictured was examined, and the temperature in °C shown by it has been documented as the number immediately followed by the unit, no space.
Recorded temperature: -25°C
